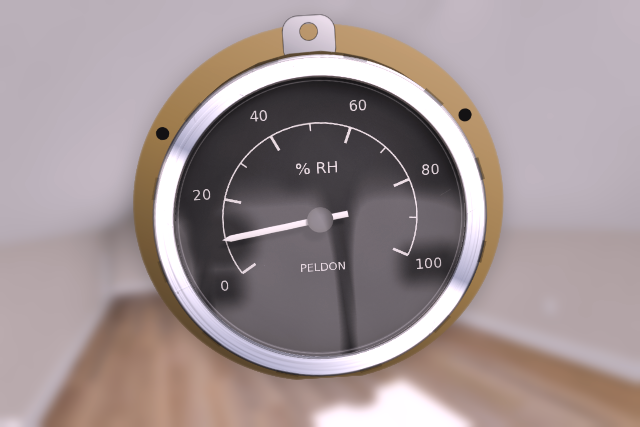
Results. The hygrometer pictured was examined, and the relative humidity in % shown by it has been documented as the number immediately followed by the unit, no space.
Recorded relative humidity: 10%
